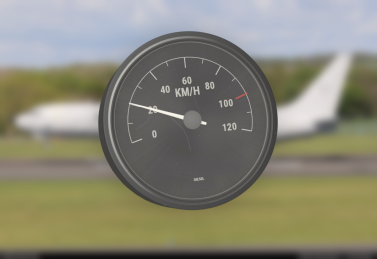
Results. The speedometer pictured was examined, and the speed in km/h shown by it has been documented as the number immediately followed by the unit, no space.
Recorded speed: 20km/h
